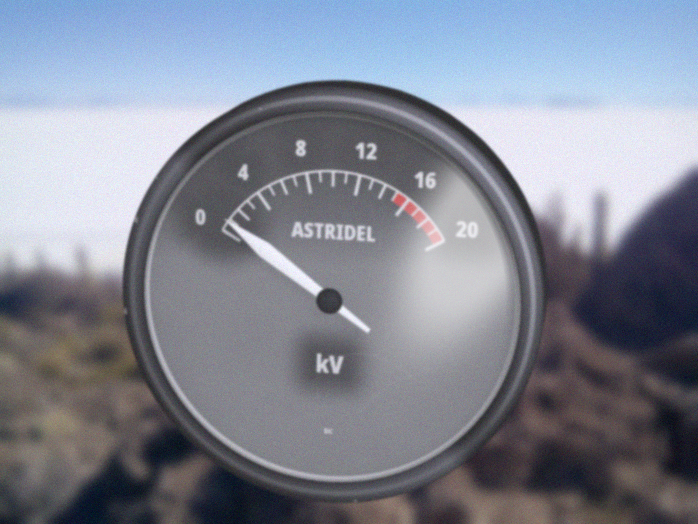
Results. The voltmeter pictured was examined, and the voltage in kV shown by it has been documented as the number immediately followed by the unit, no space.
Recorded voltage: 1kV
